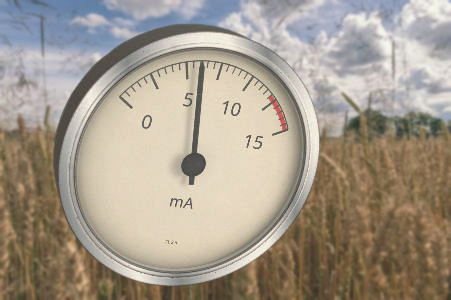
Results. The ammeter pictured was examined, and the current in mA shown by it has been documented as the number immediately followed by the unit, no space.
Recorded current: 6mA
